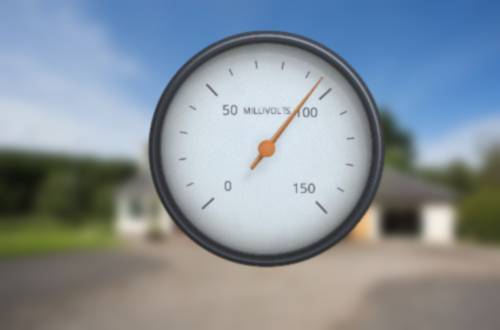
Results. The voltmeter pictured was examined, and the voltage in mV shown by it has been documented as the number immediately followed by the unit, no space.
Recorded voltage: 95mV
